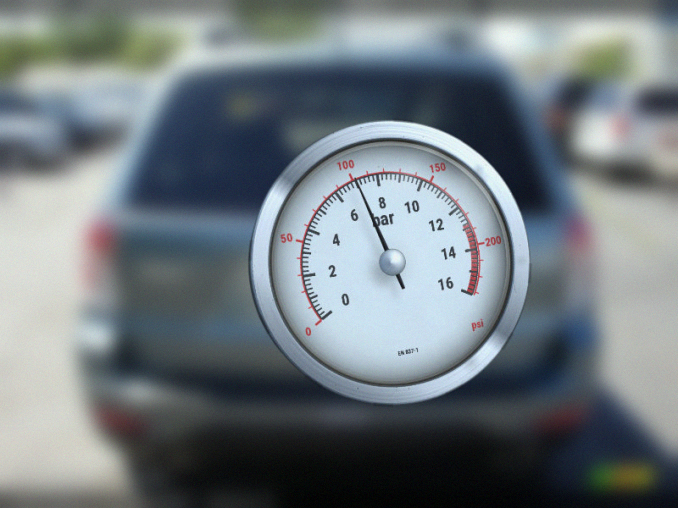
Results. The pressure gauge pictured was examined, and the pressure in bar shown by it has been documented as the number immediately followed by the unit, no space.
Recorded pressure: 7bar
